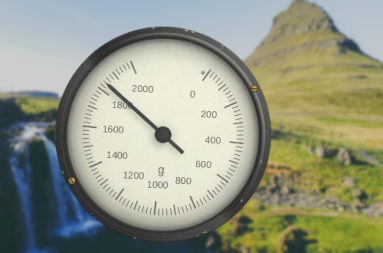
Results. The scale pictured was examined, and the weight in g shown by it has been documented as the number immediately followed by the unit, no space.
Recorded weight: 1840g
